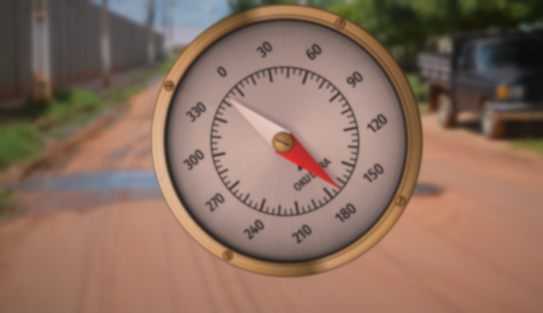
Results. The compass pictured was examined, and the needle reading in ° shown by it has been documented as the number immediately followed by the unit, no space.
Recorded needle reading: 170°
